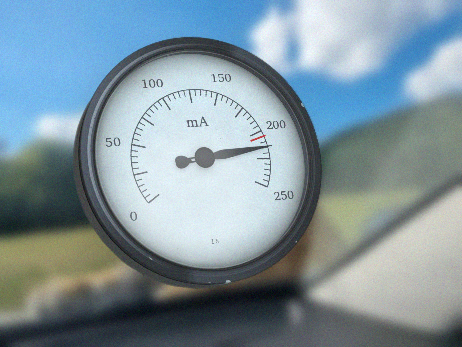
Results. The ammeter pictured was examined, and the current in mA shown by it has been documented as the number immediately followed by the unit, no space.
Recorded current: 215mA
